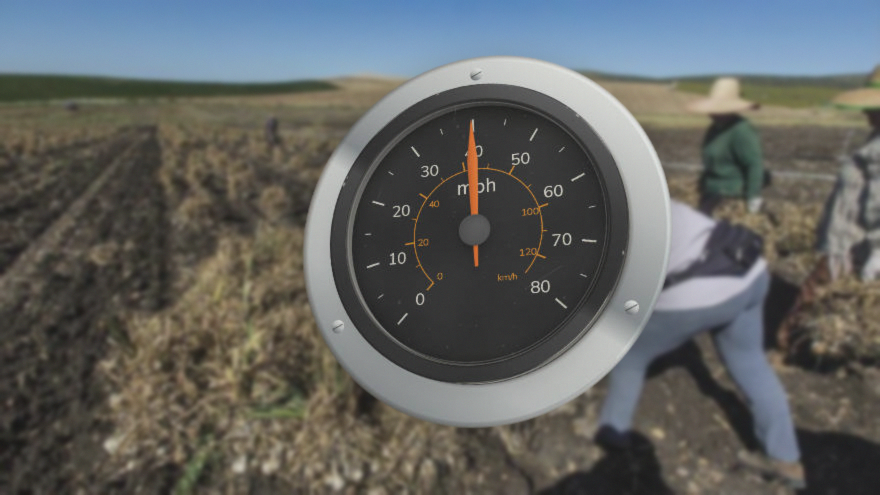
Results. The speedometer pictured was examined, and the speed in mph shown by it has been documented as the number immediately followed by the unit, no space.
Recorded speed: 40mph
